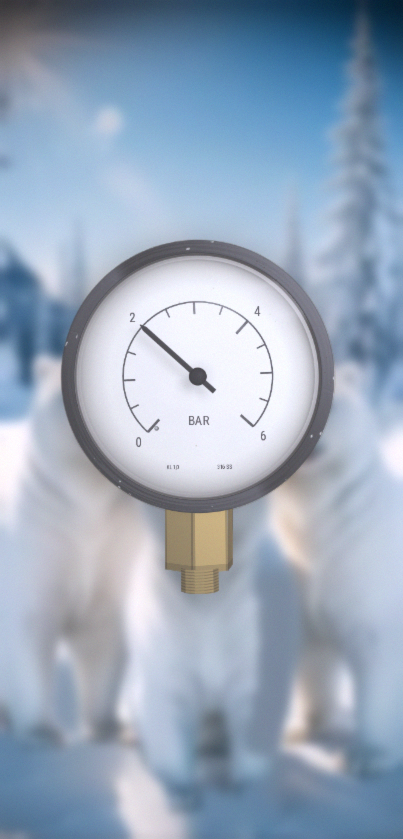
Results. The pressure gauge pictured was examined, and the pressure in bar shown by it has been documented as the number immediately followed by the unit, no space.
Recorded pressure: 2bar
